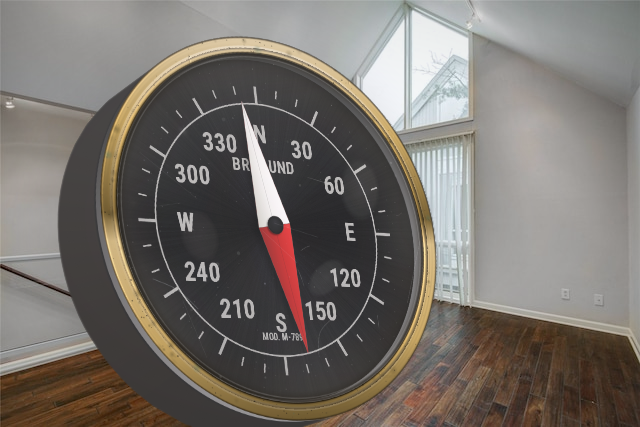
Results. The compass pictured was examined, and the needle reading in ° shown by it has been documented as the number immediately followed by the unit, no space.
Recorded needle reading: 170°
